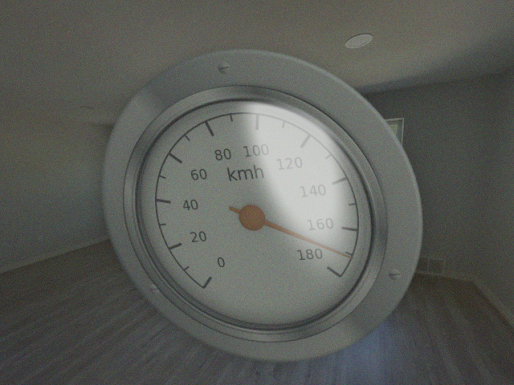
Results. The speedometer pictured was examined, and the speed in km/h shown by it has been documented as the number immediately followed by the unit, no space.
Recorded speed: 170km/h
